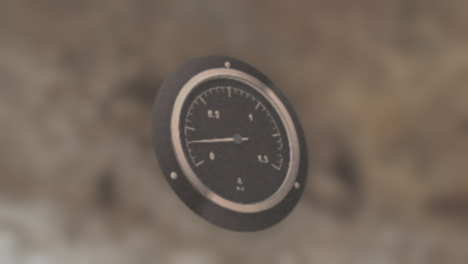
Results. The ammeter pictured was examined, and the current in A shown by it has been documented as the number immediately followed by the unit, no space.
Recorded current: 0.15A
